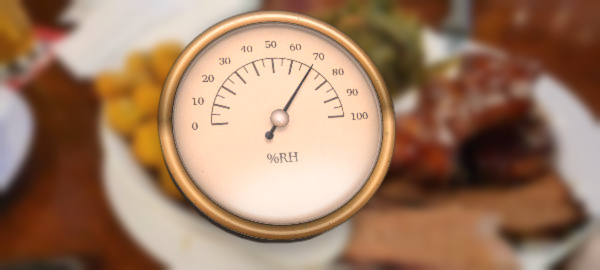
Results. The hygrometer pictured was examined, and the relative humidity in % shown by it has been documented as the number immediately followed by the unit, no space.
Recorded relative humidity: 70%
